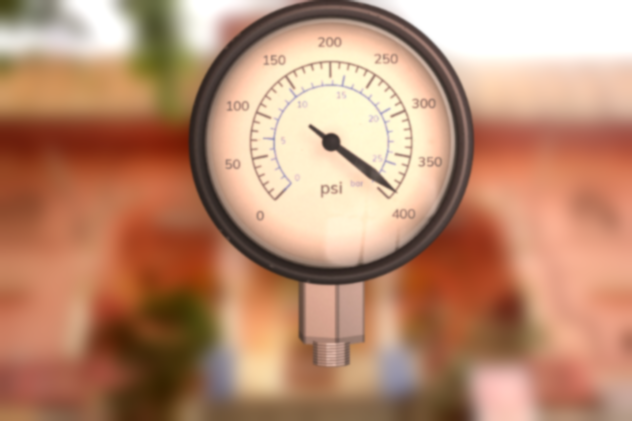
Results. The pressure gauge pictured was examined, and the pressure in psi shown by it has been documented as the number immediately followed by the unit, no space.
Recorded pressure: 390psi
